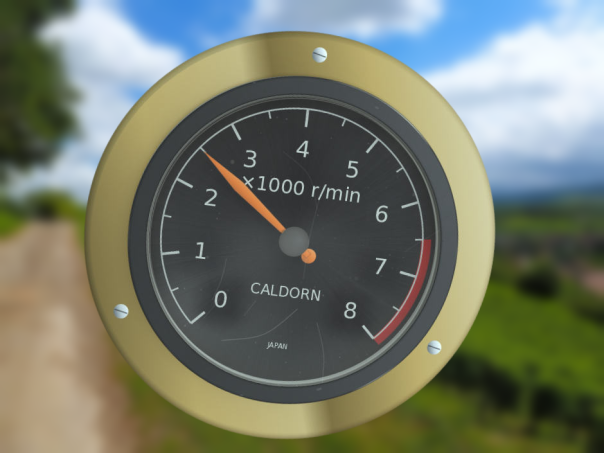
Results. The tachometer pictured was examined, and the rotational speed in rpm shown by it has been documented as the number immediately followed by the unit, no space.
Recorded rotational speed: 2500rpm
